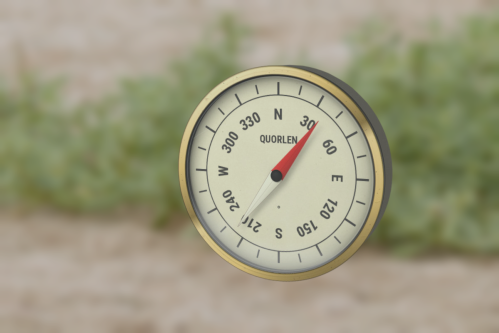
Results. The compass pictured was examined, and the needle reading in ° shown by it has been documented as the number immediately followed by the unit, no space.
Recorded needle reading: 37.5°
